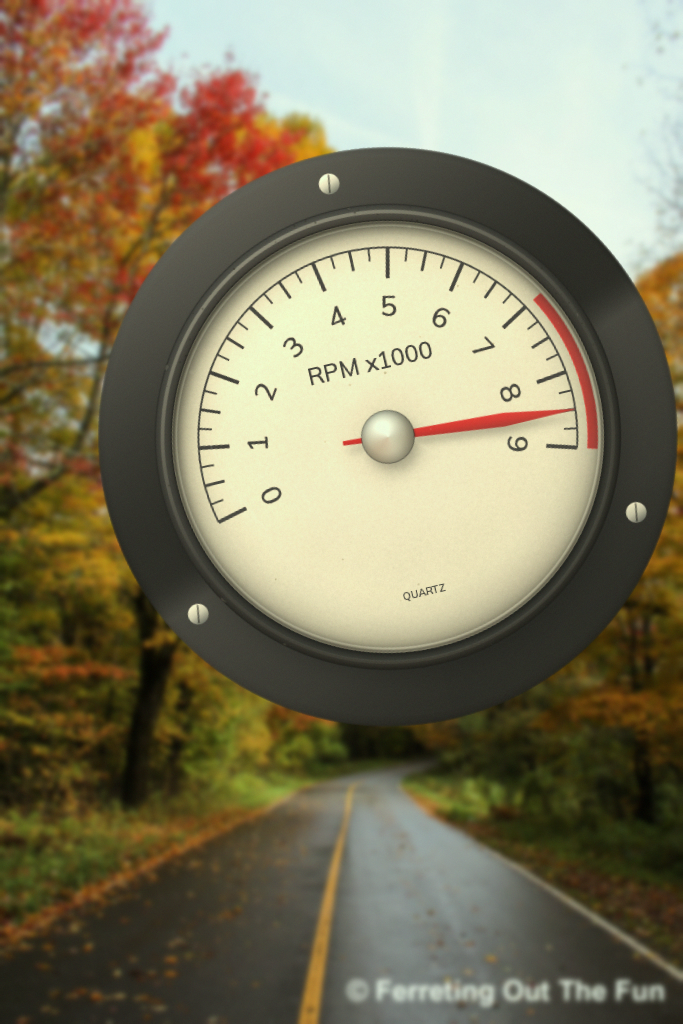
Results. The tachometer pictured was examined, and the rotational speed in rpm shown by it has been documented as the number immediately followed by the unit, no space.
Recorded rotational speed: 8500rpm
